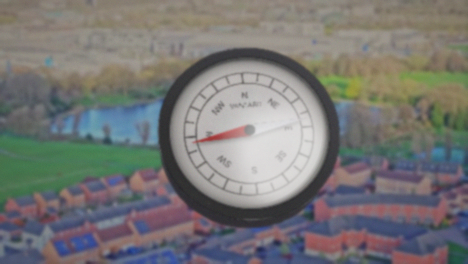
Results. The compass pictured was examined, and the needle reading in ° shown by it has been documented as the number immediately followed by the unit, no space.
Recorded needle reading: 262.5°
